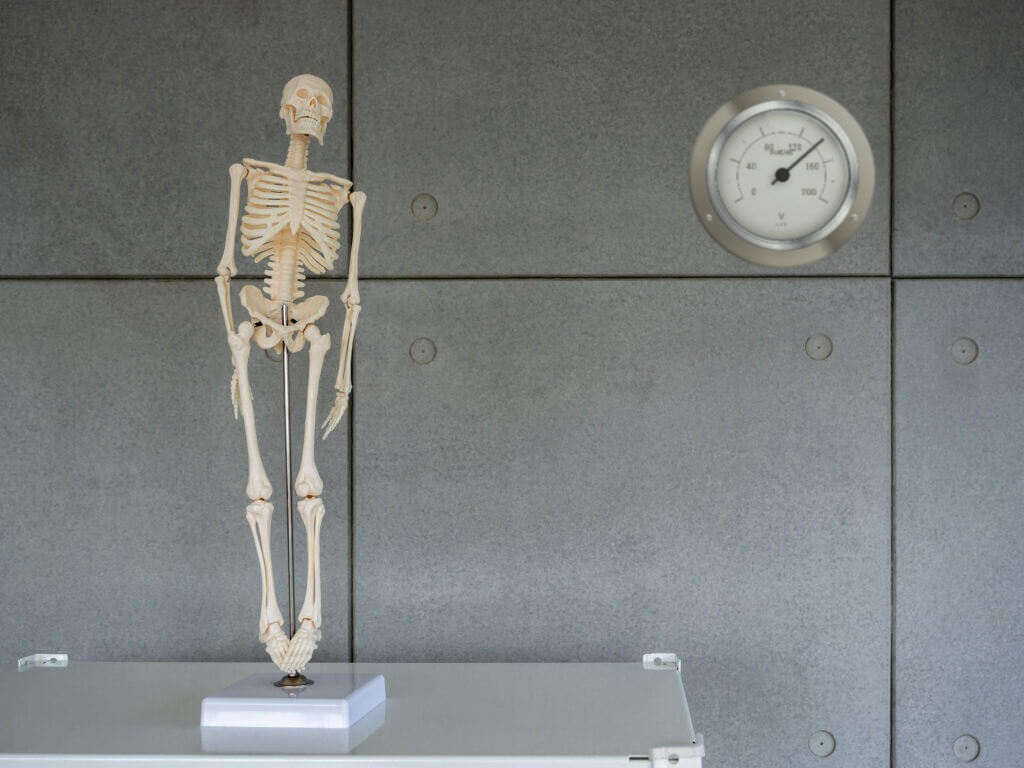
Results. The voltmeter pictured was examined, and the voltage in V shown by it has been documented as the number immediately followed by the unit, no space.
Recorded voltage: 140V
